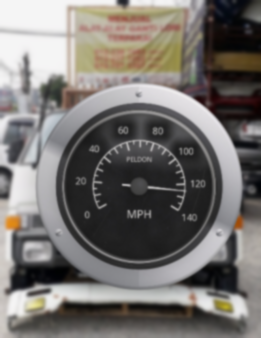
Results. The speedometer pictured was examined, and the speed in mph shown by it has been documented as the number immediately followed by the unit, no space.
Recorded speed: 125mph
